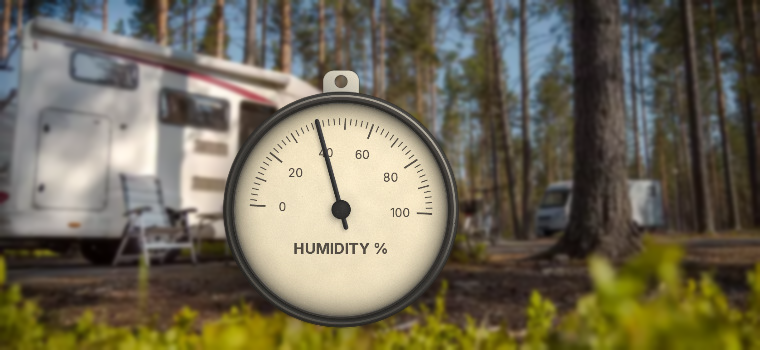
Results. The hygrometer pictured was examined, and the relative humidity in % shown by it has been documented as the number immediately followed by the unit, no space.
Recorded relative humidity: 40%
